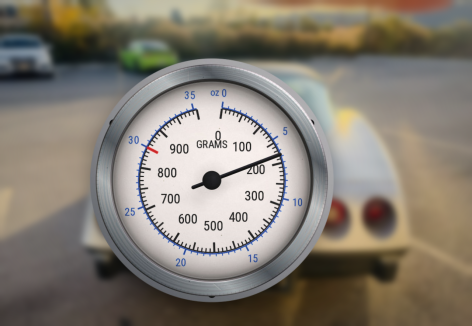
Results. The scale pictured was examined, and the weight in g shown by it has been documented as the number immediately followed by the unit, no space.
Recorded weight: 180g
